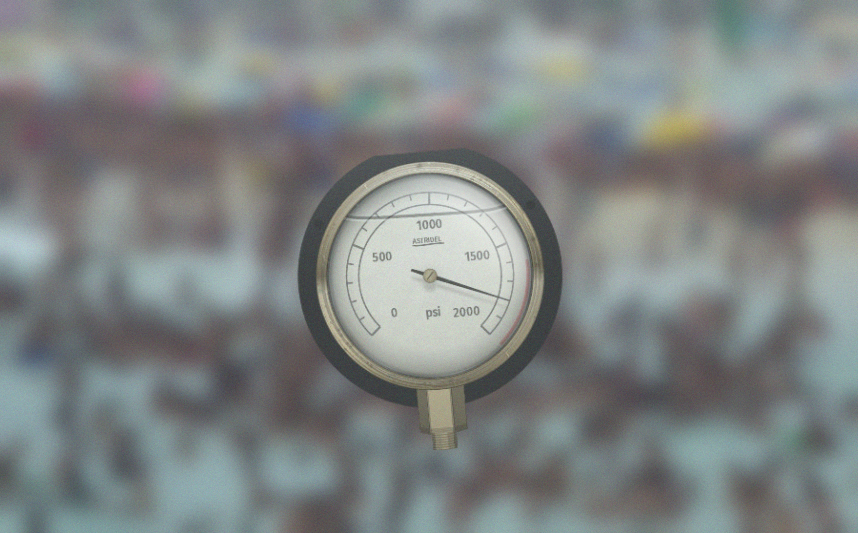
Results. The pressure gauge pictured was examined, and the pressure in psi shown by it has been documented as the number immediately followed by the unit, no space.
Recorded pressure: 1800psi
